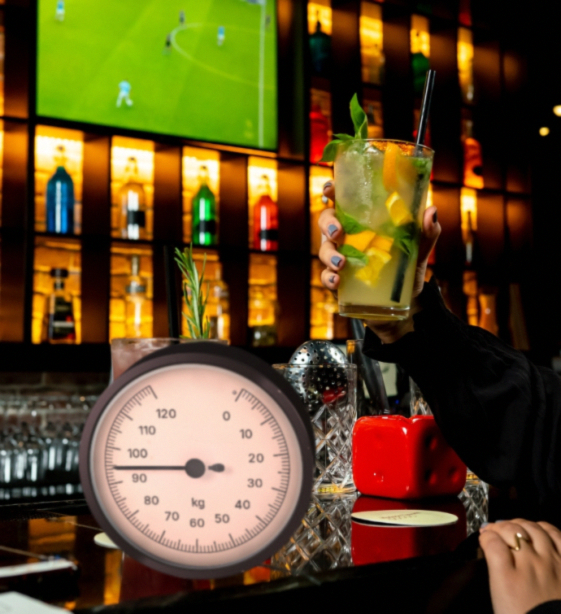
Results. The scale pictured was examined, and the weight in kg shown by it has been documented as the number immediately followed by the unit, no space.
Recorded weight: 95kg
